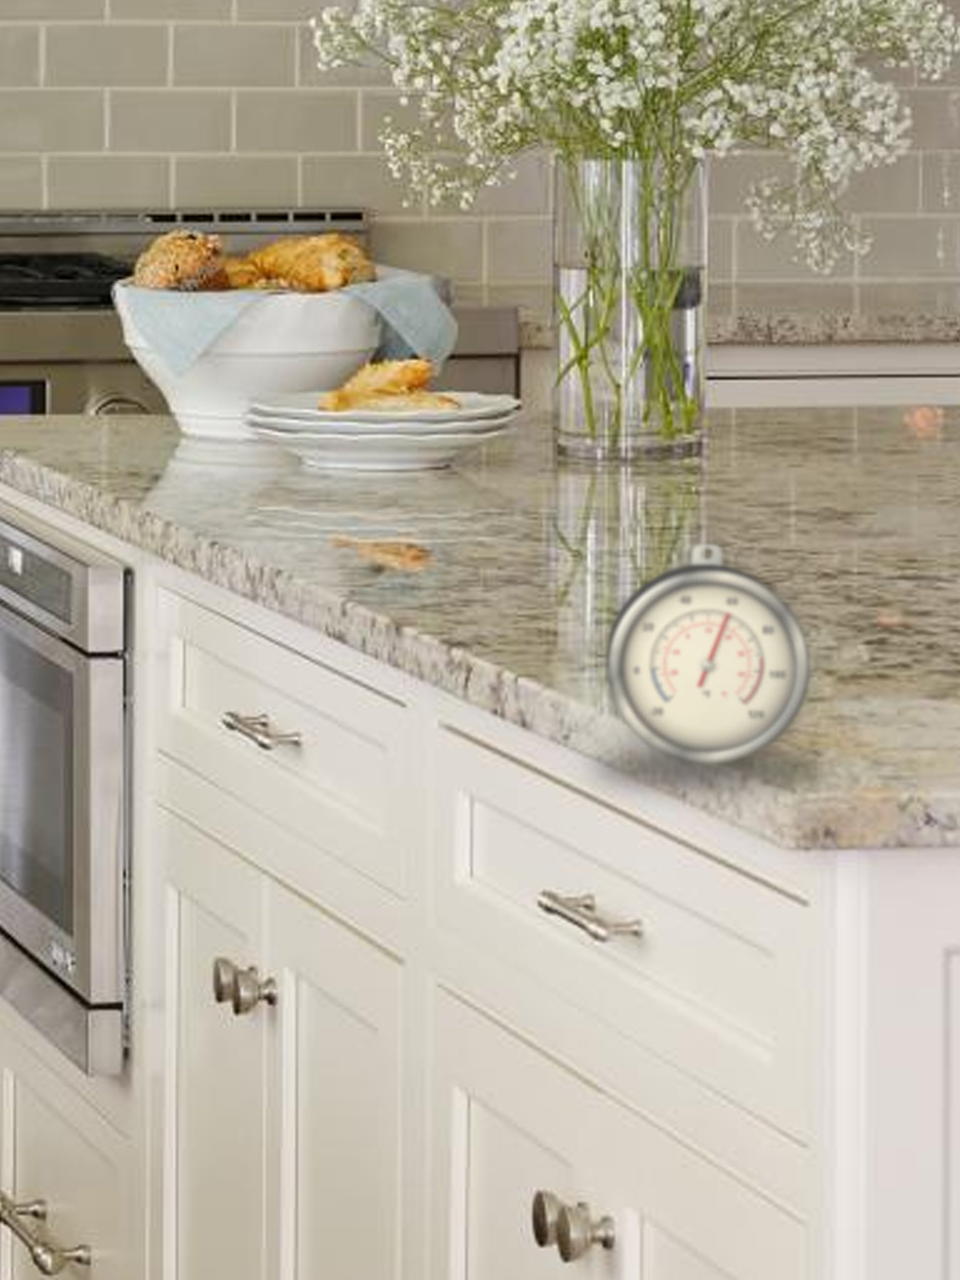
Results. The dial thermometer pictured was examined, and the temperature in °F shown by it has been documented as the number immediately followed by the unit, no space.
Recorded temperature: 60°F
